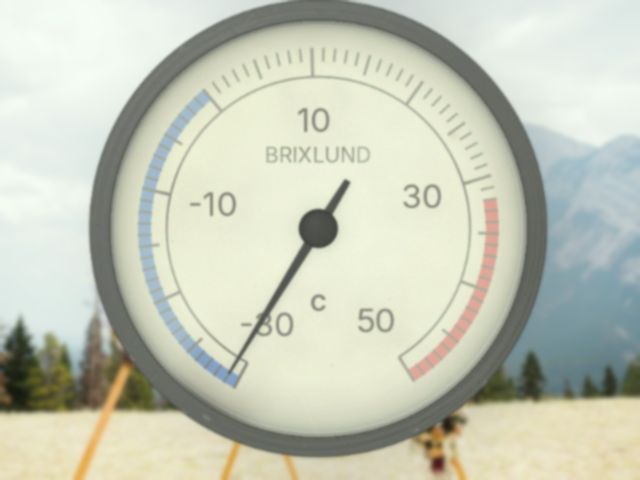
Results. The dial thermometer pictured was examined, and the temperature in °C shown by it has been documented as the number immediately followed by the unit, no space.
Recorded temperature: -29°C
